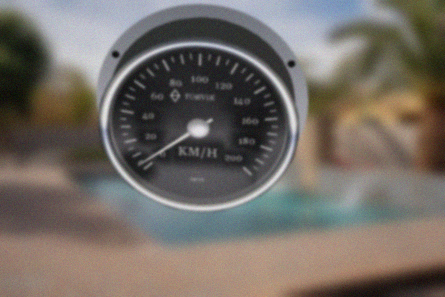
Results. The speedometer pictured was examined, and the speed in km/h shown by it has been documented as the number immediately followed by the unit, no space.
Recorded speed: 5km/h
